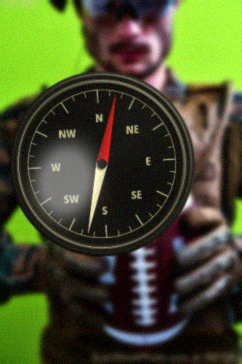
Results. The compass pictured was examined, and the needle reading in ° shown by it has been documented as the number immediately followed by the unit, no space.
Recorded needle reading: 15°
